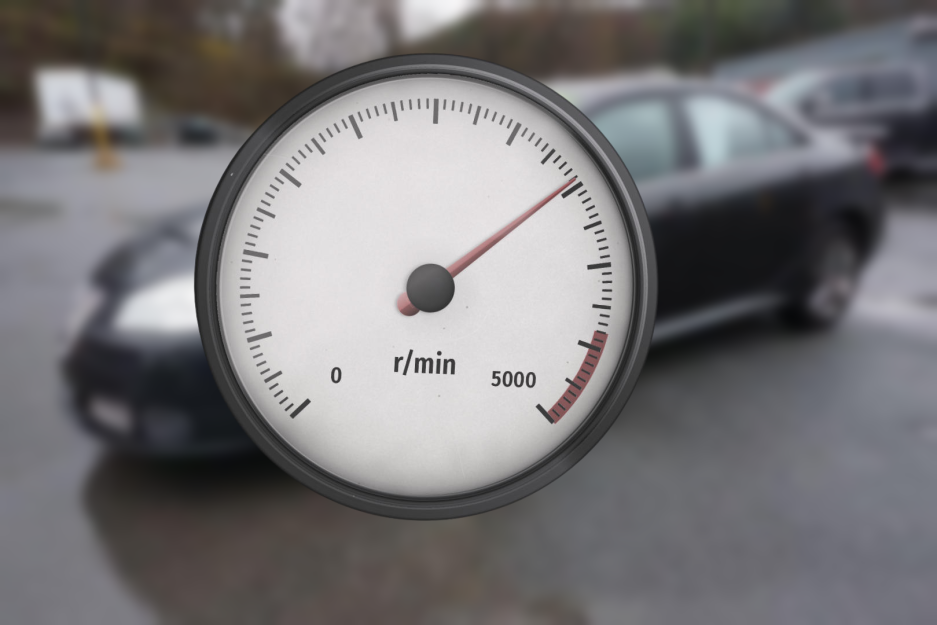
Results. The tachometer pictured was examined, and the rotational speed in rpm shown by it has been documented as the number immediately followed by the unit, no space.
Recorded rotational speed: 3450rpm
